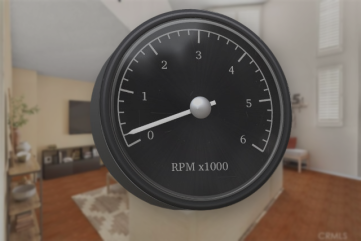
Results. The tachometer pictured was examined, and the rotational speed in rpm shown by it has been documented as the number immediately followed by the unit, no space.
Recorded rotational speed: 200rpm
